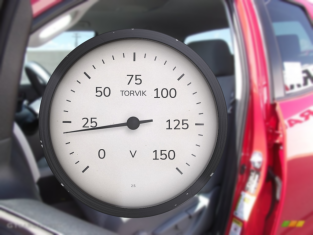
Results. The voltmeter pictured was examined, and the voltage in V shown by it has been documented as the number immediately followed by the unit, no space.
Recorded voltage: 20V
